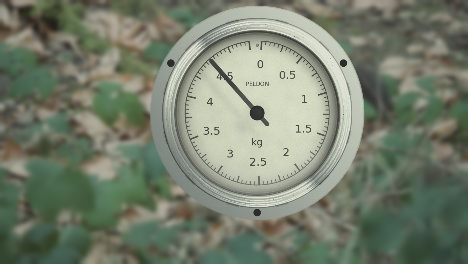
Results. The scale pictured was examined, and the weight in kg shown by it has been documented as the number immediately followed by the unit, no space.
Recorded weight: 4.5kg
